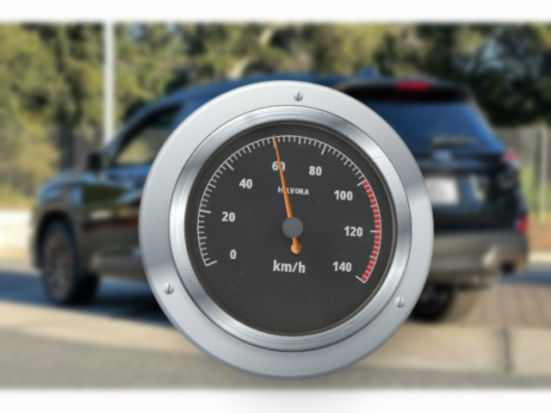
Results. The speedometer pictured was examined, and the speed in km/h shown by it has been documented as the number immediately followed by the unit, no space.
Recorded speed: 60km/h
